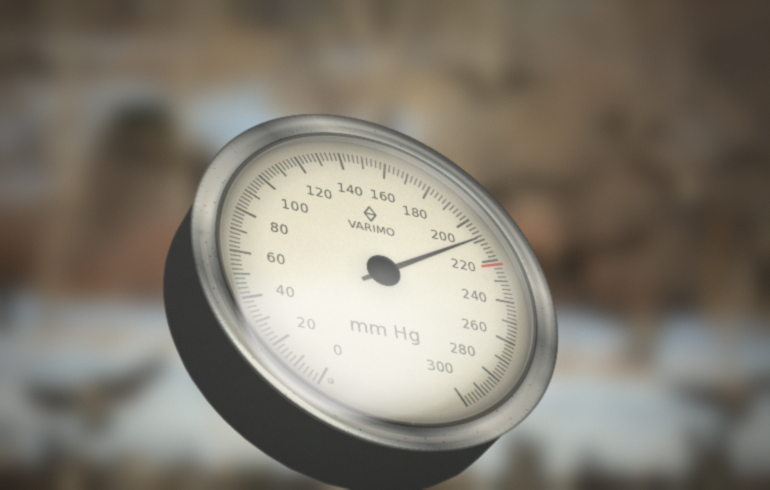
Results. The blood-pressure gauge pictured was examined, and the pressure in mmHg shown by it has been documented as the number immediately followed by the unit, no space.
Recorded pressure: 210mmHg
